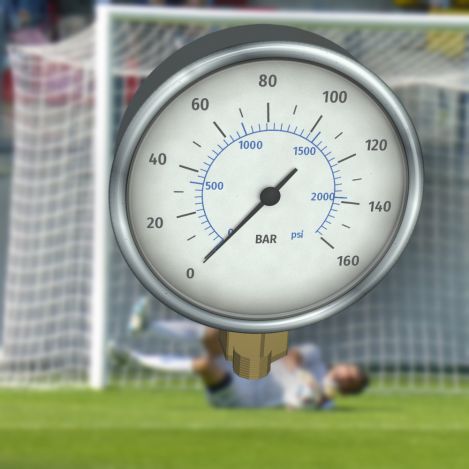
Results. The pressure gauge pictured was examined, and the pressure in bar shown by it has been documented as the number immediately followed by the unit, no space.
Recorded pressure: 0bar
